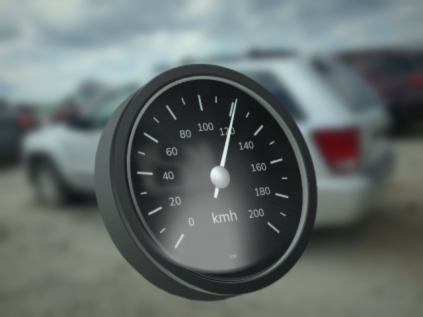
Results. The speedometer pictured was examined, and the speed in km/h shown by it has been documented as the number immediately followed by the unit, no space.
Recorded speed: 120km/h
